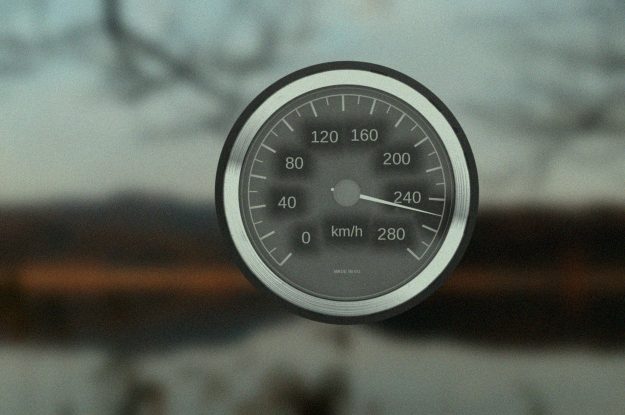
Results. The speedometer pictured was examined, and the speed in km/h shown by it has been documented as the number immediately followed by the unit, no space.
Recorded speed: 250km/h
